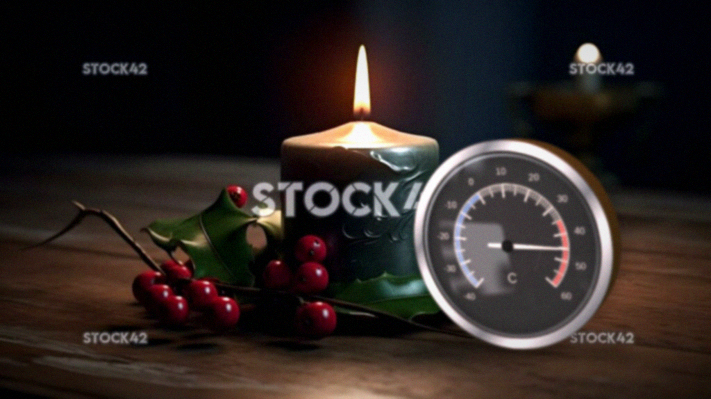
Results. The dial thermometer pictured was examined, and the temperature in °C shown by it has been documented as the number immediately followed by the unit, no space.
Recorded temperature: 45°C
